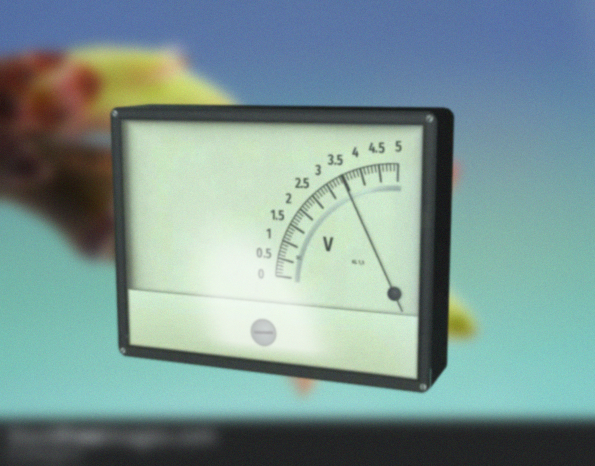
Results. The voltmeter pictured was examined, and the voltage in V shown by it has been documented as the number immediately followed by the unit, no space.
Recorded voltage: 3.5V
